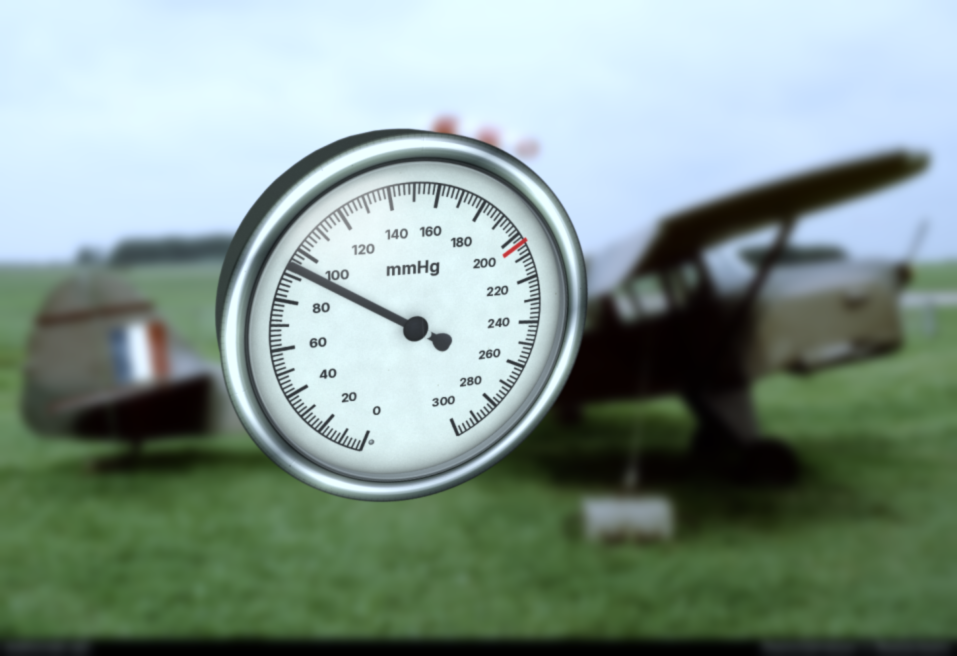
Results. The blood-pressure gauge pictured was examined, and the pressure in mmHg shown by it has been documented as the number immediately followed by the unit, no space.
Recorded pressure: 94mmHg
